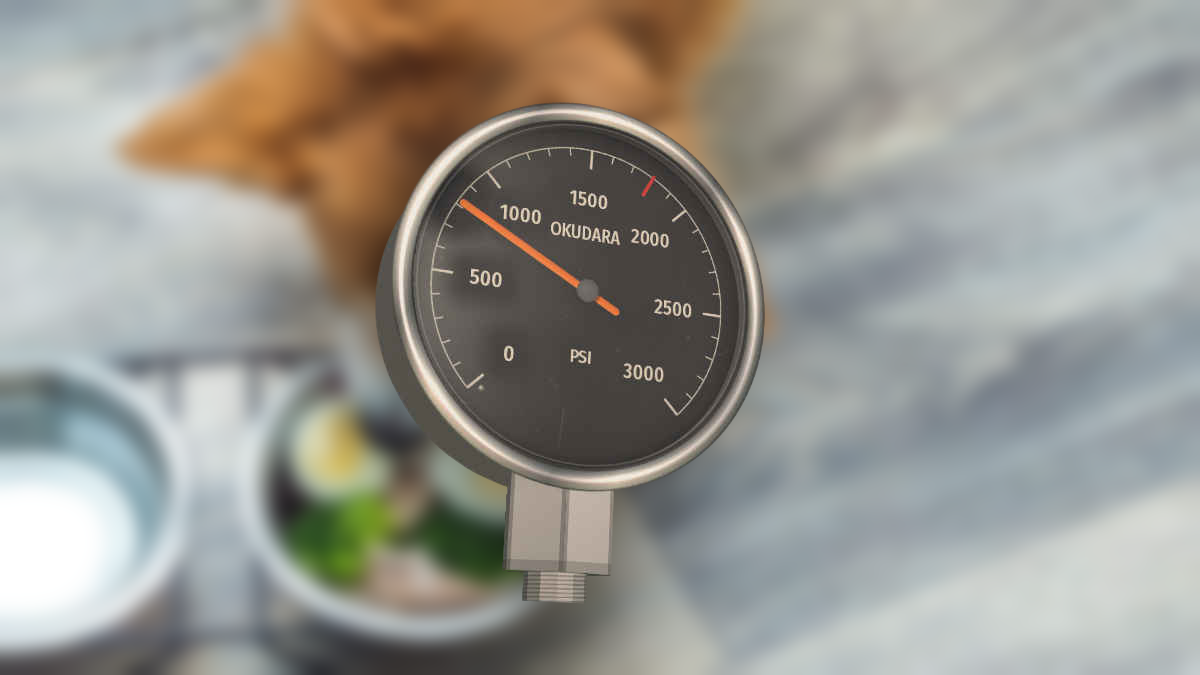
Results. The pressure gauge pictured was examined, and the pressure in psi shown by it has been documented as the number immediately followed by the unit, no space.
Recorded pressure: 800psi
